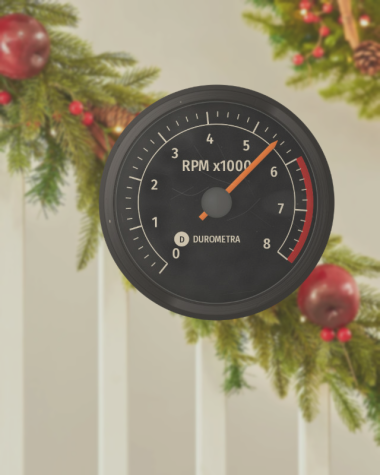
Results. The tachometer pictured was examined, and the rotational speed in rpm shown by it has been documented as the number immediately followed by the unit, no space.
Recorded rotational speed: 5500rpm
